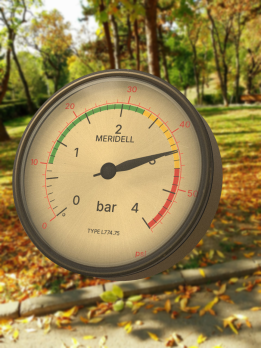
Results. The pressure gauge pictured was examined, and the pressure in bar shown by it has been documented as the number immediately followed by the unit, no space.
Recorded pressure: 3bar
